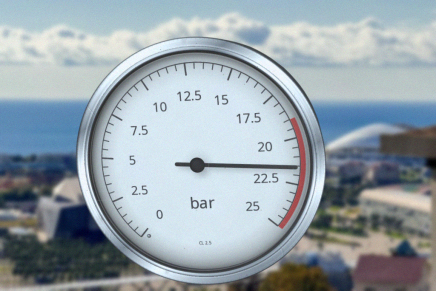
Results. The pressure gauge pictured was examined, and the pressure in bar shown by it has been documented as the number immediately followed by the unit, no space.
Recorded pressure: 21.5bar
